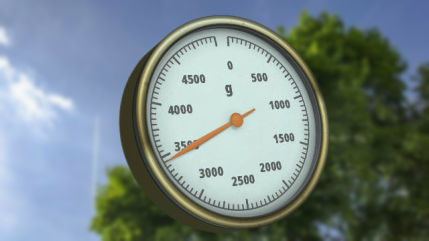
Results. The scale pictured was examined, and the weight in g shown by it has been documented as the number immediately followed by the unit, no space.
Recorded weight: 3450g
